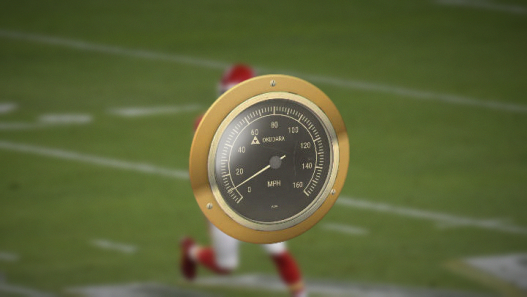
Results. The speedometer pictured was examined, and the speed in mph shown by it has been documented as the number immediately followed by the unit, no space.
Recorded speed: 10mph
